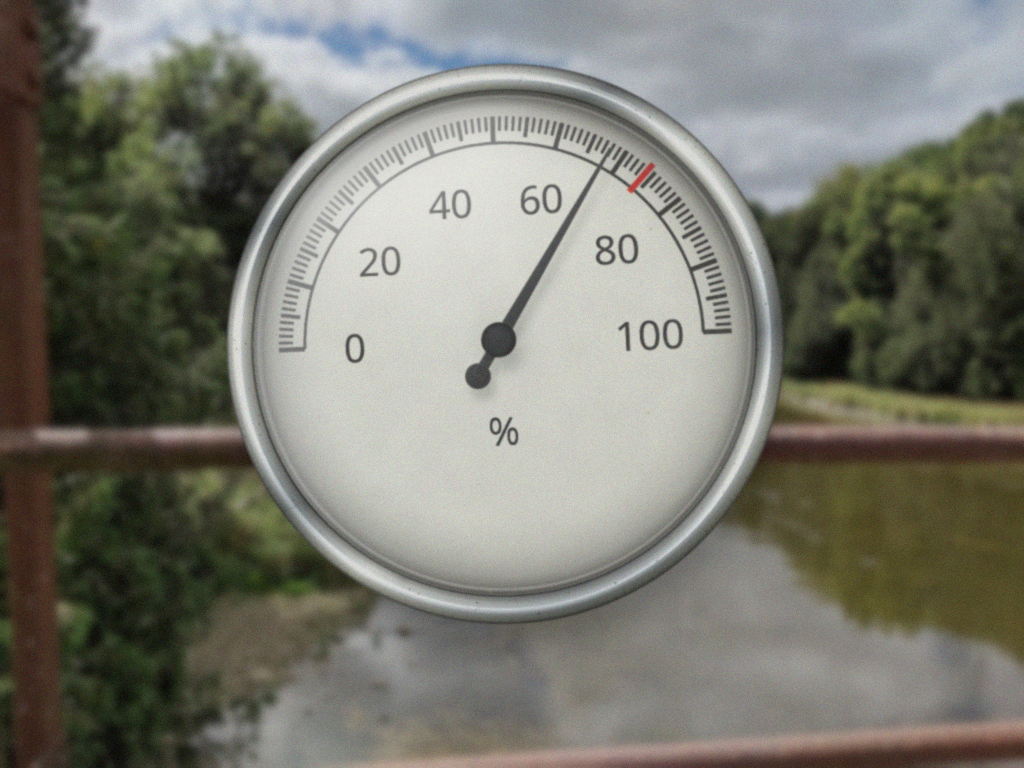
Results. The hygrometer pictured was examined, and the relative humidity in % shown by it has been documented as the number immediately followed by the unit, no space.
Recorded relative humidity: 68%
